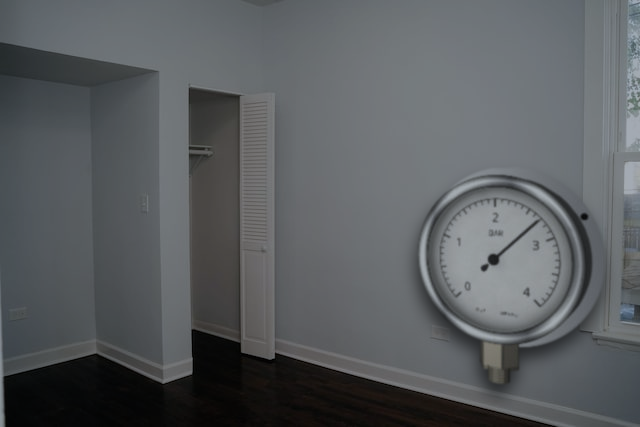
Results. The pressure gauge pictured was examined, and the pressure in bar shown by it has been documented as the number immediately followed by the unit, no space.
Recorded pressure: 2.7bar
